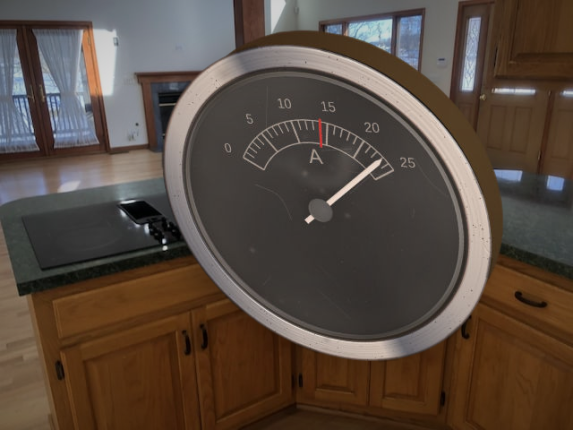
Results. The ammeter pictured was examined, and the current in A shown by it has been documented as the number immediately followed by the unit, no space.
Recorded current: 23A
